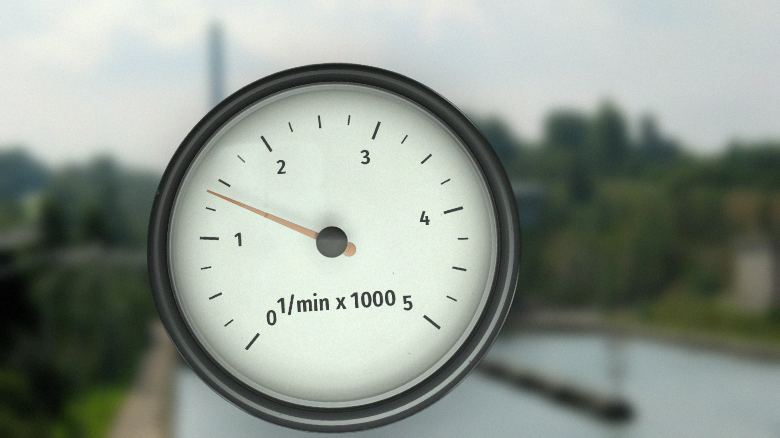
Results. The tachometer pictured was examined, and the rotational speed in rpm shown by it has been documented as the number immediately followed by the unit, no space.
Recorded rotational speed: 1375rpm
